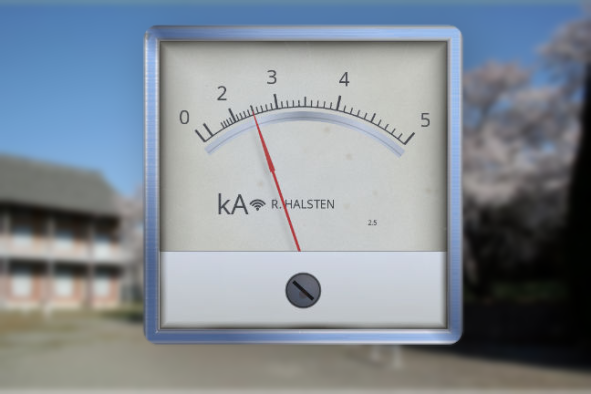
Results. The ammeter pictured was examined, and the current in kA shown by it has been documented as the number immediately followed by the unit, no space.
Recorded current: 2.5kA
